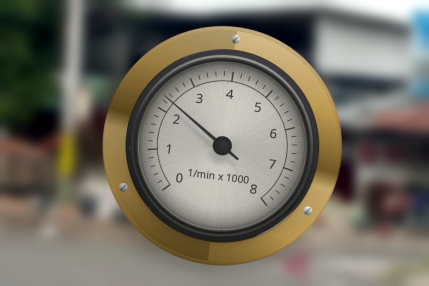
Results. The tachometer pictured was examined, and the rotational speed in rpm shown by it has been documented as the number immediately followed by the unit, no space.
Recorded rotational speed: 2300rpm
